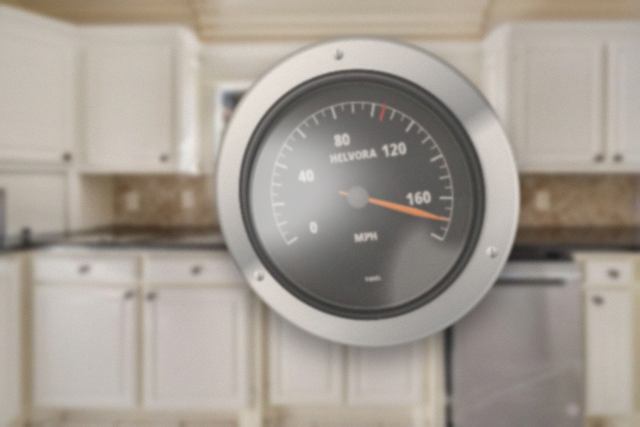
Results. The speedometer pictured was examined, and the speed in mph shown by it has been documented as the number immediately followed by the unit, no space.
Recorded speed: 170mph
